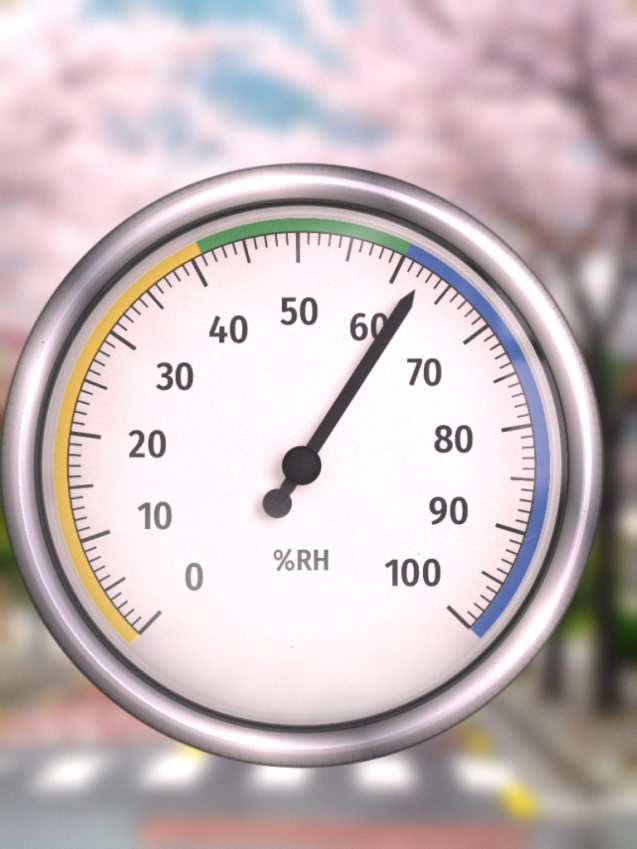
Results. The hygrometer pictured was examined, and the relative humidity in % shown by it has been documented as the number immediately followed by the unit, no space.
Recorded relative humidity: 62.5%
